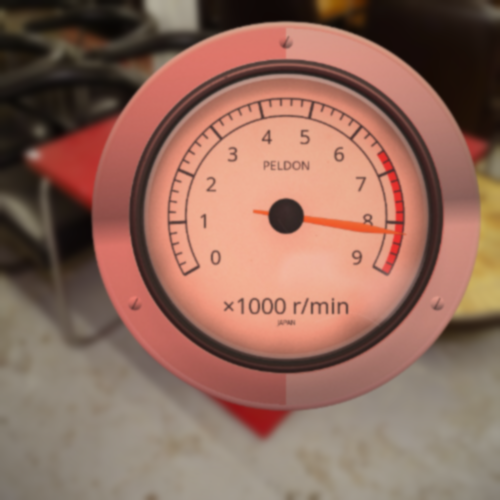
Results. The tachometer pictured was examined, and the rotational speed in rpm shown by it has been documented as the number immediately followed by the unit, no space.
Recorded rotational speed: 8200rpm
